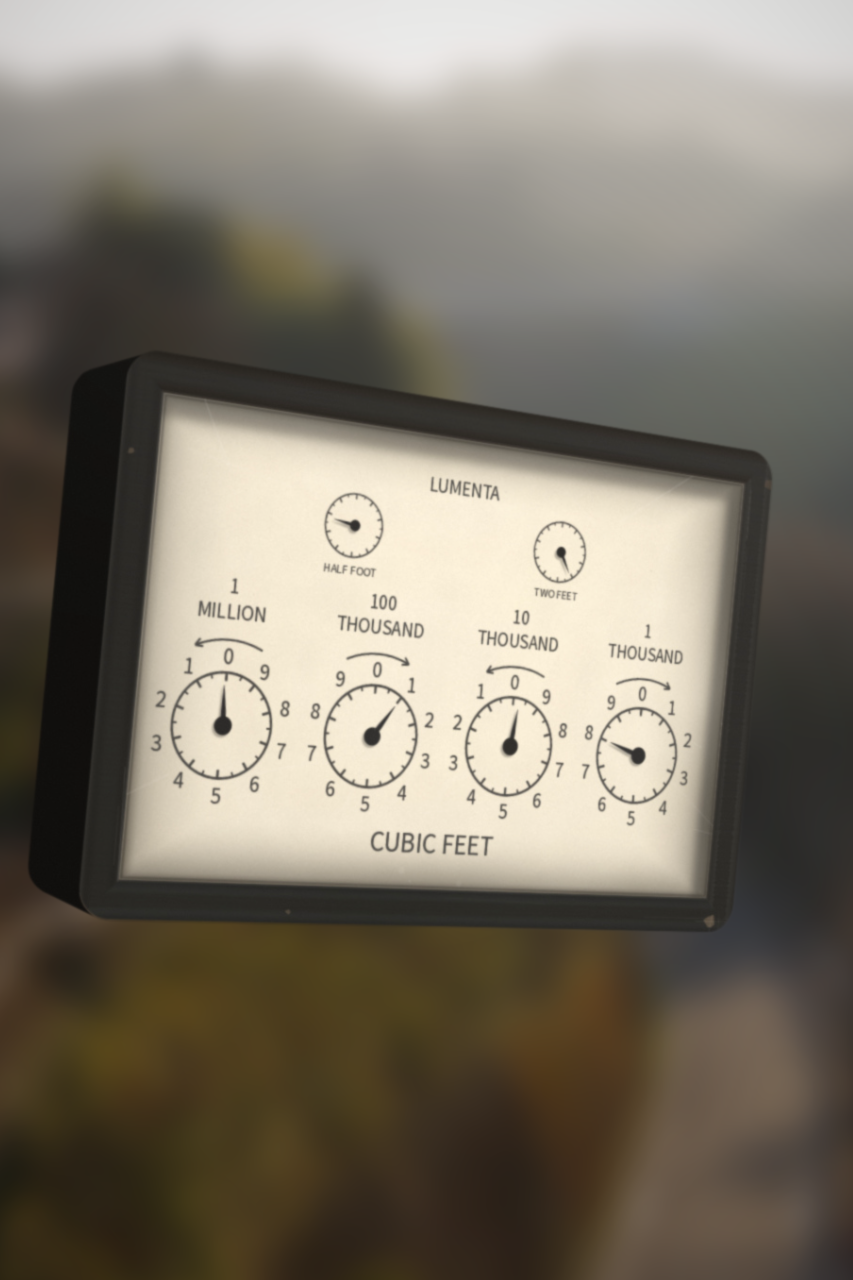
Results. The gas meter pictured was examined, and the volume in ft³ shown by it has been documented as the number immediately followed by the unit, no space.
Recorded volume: 9800ft³
